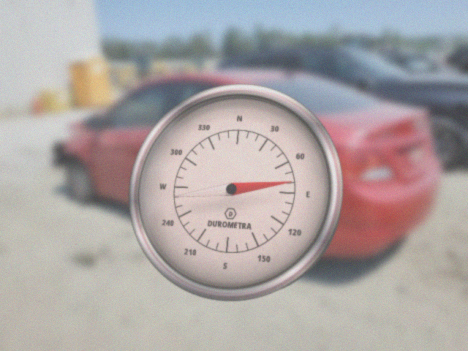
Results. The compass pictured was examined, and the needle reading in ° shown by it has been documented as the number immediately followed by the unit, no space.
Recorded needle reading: 80°
